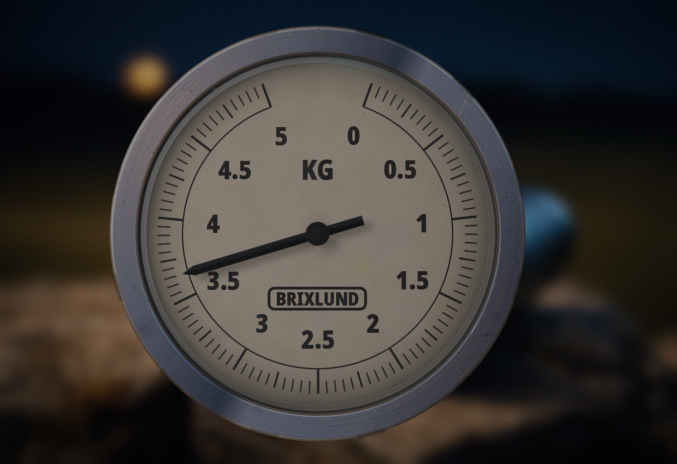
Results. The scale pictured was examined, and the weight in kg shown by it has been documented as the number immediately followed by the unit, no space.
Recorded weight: 3.65kg
